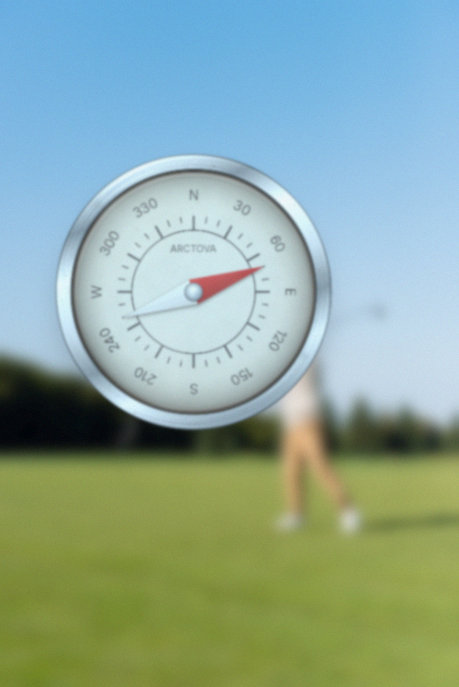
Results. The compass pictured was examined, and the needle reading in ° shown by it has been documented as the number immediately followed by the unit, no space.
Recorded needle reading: 70°
